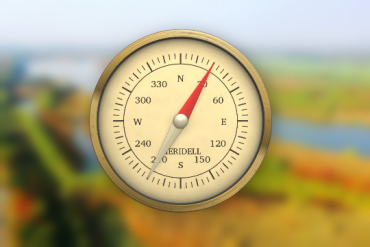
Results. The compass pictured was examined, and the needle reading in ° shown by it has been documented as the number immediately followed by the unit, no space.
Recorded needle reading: 30°
